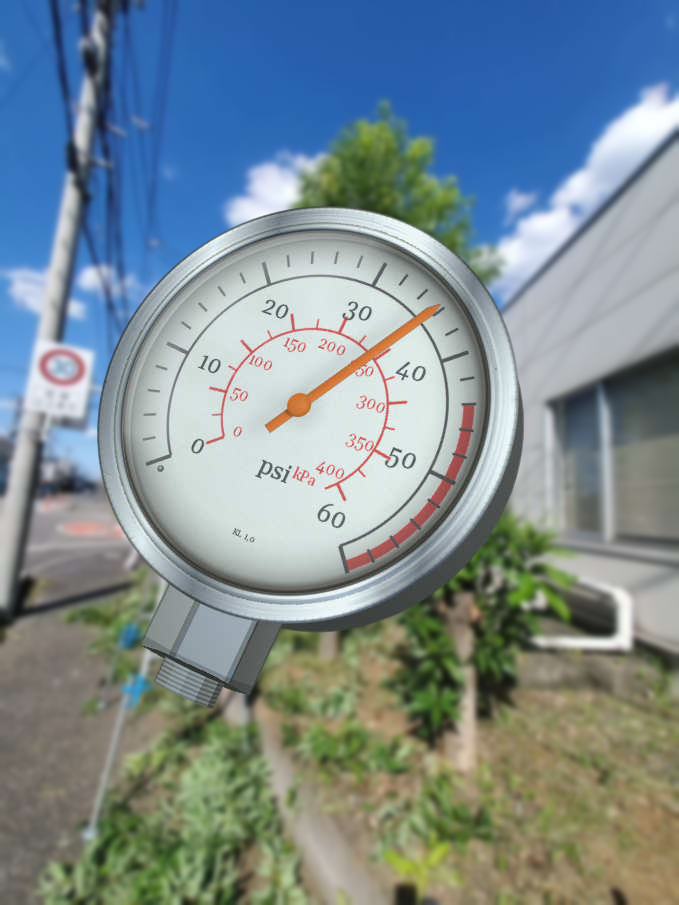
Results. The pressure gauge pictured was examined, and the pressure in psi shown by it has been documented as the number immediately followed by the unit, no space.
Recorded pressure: 36psi
